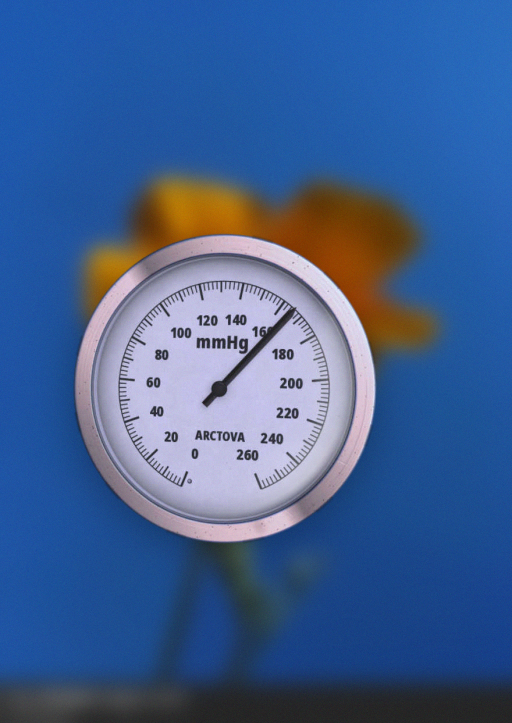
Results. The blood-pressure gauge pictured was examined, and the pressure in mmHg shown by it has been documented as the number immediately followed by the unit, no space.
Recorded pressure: 166mmHg
